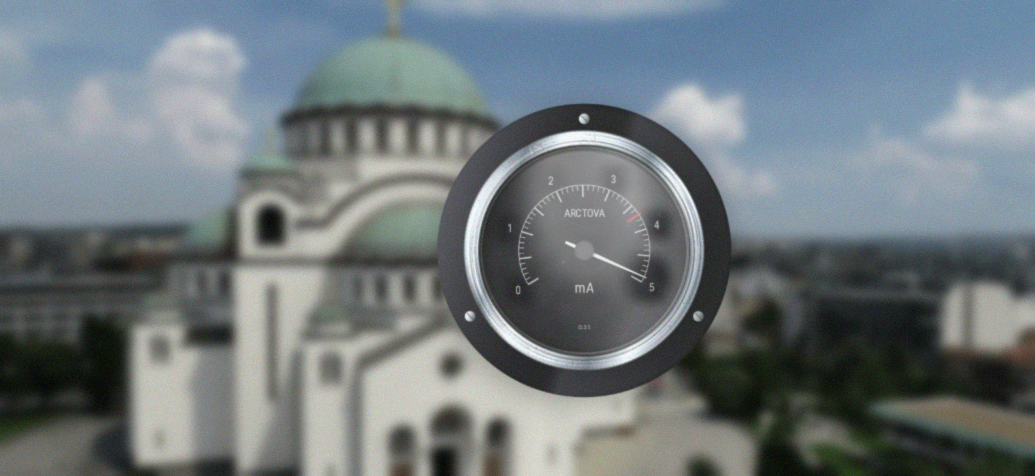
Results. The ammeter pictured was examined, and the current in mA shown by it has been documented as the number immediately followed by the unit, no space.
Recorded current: 4.9mA
